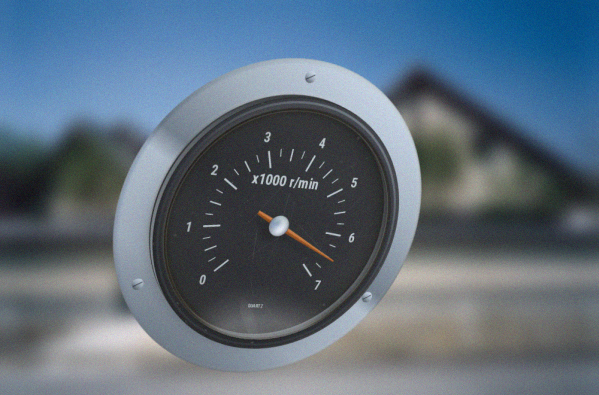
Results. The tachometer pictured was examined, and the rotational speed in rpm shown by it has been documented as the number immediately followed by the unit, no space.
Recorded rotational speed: 6500rpm
